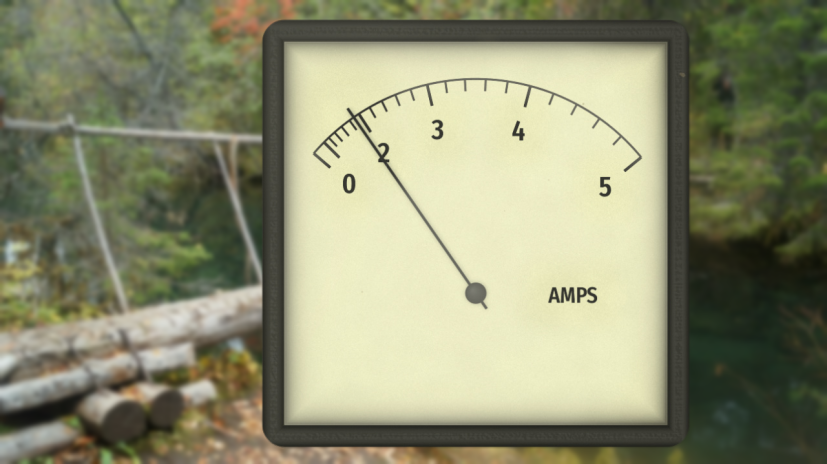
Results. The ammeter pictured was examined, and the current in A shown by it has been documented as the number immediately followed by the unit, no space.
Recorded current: 1.9A
